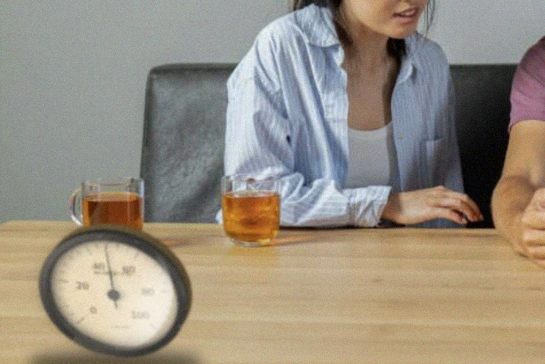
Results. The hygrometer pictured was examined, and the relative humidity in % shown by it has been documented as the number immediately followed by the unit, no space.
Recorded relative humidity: 48%
